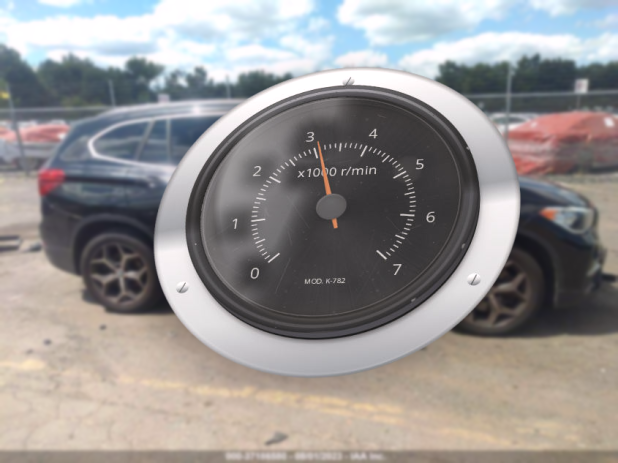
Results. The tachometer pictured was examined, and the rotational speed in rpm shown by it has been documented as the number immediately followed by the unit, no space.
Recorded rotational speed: 3100rpm
